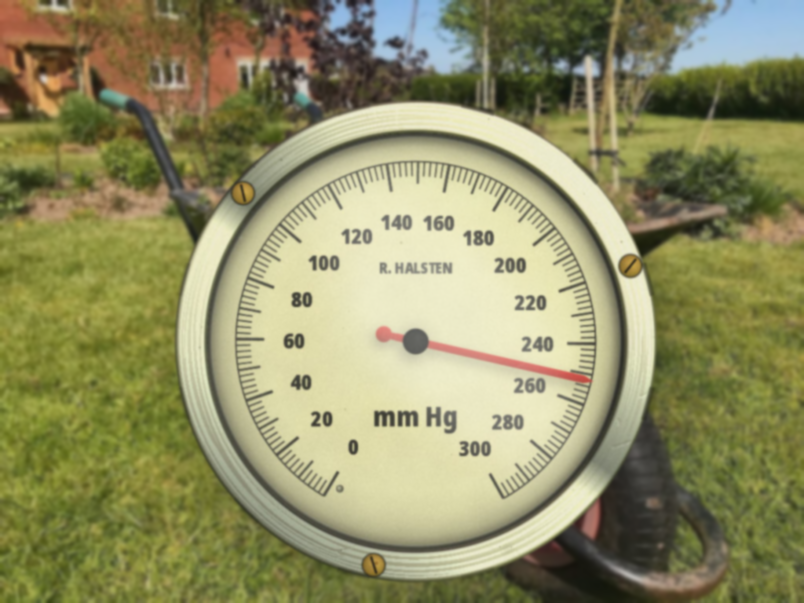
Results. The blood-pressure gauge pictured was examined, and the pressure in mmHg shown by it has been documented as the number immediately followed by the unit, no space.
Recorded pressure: 252mmHg
